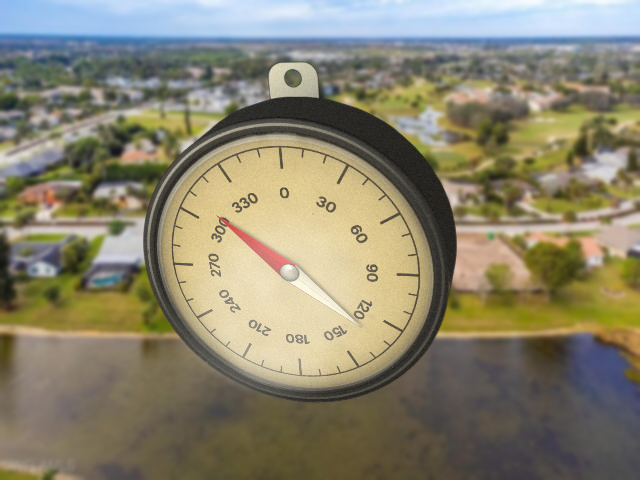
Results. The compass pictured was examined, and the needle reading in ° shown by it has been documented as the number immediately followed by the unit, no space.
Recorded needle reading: 310°
